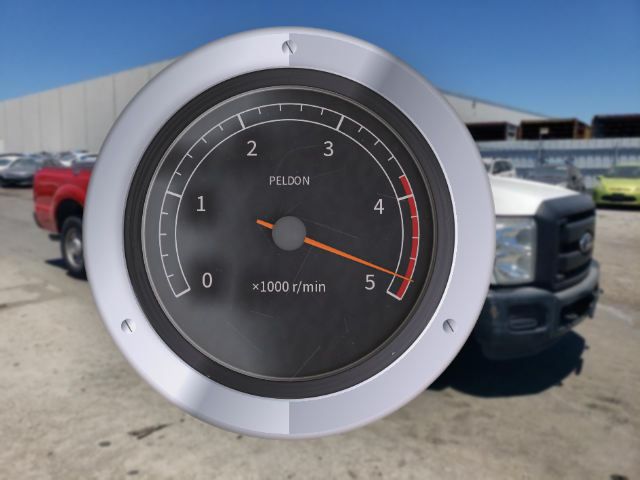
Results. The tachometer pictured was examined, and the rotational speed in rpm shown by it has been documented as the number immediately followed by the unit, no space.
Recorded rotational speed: 4800rpm
